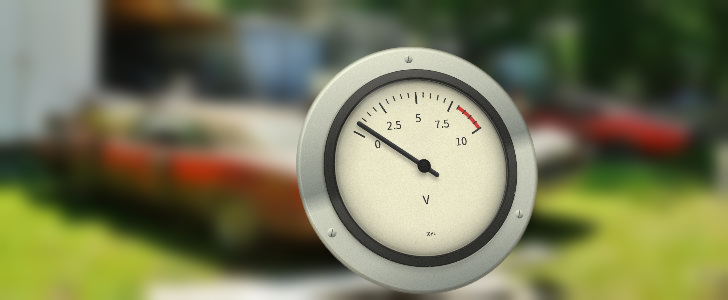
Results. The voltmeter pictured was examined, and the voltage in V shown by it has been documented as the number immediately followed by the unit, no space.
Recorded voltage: 0.5V
